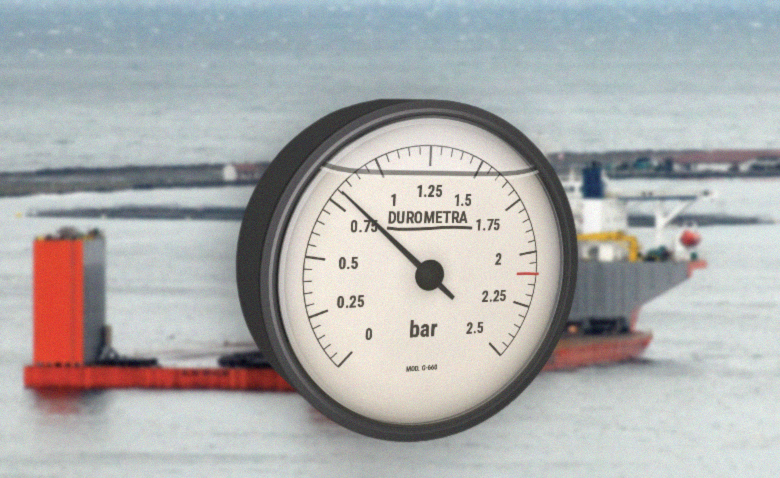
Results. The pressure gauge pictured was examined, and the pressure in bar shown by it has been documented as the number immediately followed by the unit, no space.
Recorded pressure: 0.8bar
